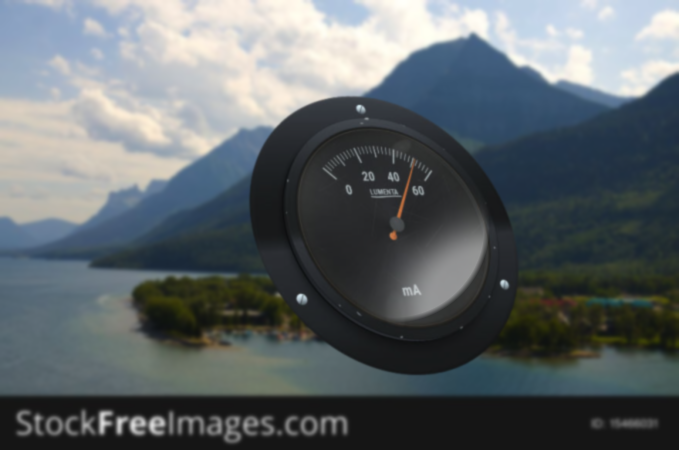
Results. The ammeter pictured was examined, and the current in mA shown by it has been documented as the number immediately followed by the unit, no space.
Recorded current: 50mA
